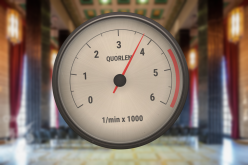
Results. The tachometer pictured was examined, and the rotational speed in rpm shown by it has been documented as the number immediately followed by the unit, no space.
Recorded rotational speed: 3750rpm
